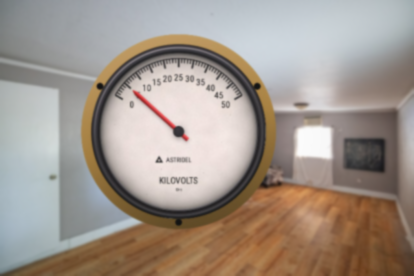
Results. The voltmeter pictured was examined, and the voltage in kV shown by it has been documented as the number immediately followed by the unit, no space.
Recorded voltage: 5kV
